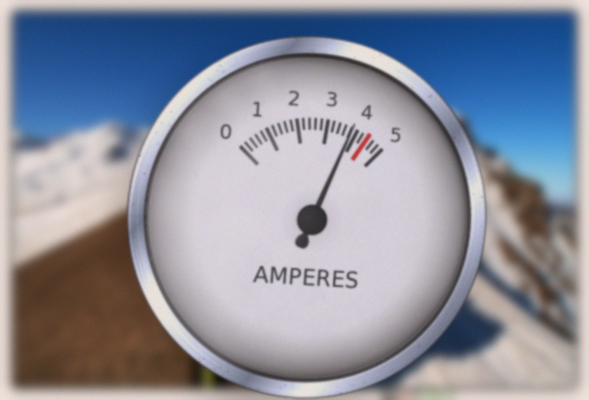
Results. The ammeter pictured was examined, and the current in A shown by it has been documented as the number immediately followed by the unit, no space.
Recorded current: 3.8A
